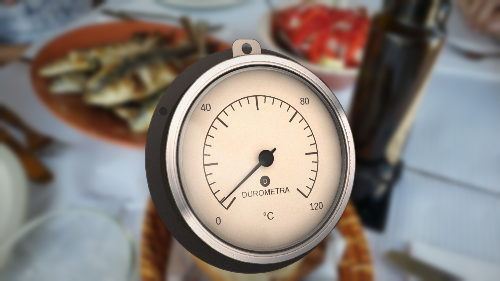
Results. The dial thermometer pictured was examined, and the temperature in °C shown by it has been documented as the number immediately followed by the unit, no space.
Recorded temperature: 4°C
